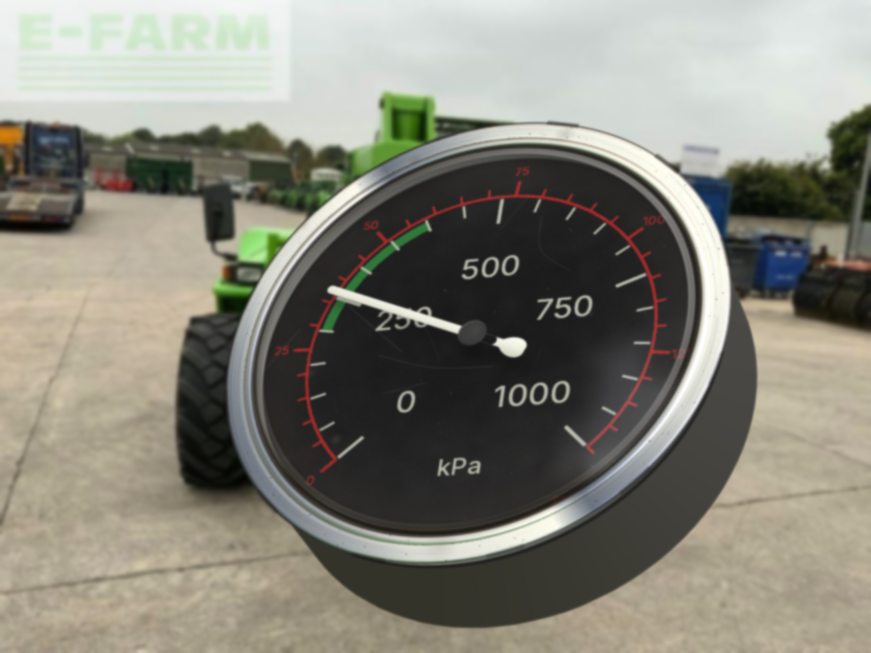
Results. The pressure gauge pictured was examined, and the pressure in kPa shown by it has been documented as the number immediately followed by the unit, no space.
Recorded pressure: 250kPa
